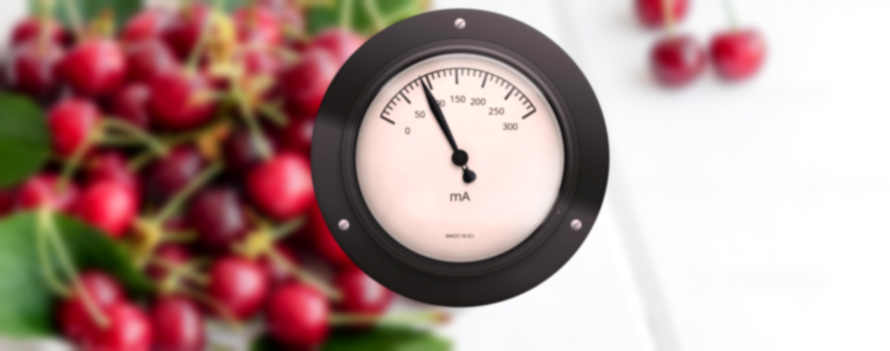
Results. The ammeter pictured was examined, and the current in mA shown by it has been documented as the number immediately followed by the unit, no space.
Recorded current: 90mA
